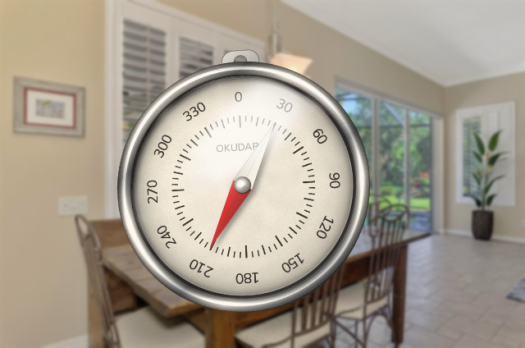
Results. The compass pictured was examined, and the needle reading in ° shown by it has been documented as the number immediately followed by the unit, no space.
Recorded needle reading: 210°
